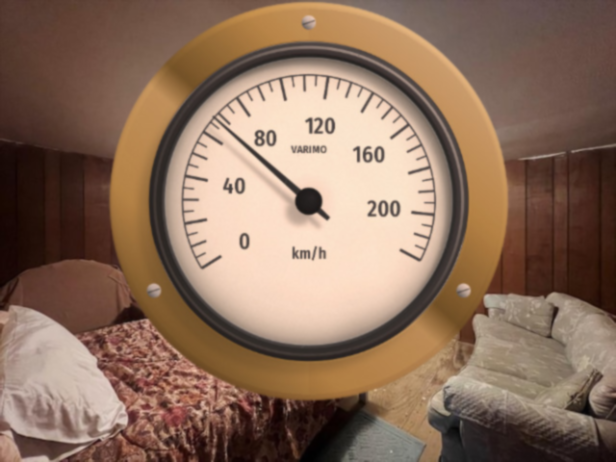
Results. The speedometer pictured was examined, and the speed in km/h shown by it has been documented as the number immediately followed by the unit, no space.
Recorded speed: 67.5km/h
